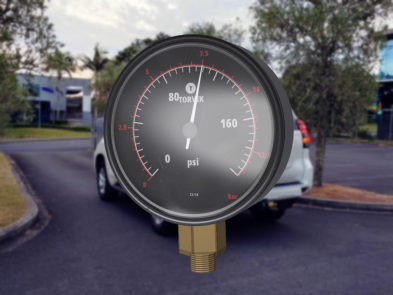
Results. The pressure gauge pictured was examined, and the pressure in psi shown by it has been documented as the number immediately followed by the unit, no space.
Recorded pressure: 110psi
